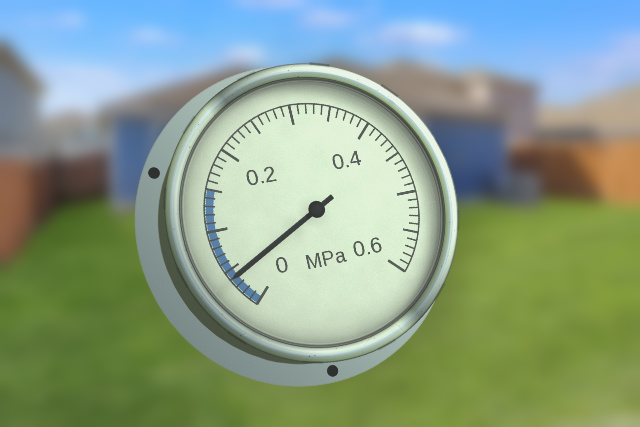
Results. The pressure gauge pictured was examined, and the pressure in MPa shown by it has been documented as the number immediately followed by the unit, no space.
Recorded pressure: 0.04MPa
